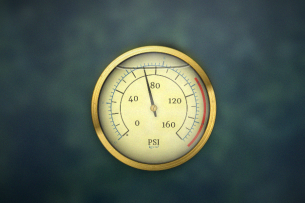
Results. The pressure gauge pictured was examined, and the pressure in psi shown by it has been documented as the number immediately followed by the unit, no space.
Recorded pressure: 70psi
